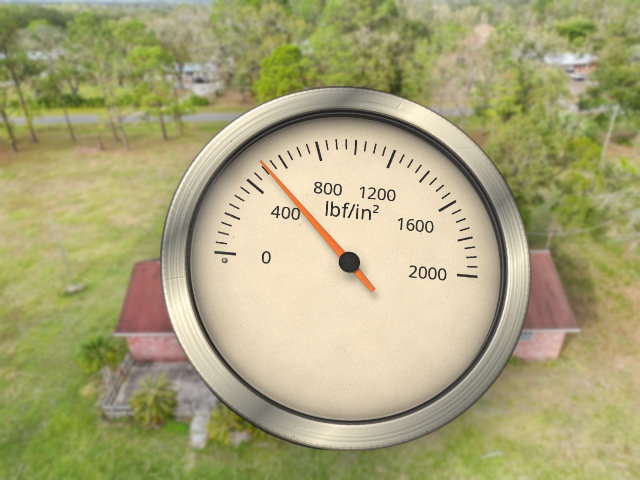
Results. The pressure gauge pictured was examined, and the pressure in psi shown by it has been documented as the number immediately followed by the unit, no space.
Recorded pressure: 500psi
